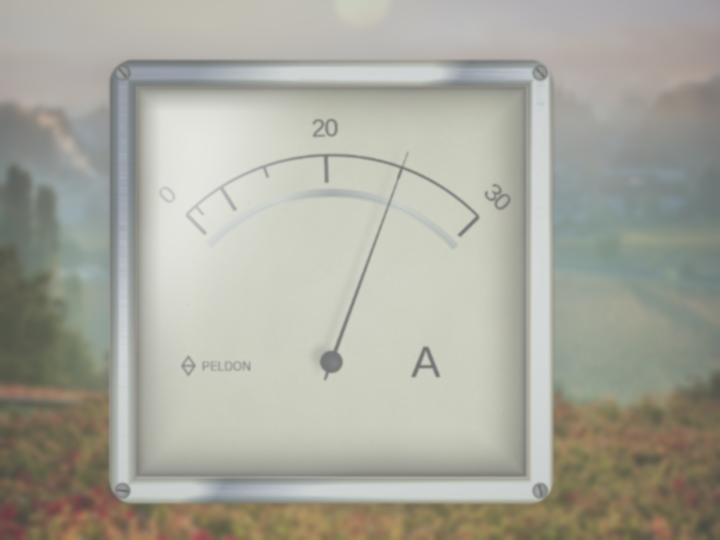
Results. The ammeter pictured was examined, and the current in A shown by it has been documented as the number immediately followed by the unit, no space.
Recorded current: 25A
